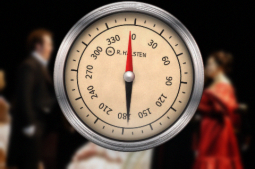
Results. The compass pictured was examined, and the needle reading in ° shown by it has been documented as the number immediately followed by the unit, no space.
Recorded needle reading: 355°
